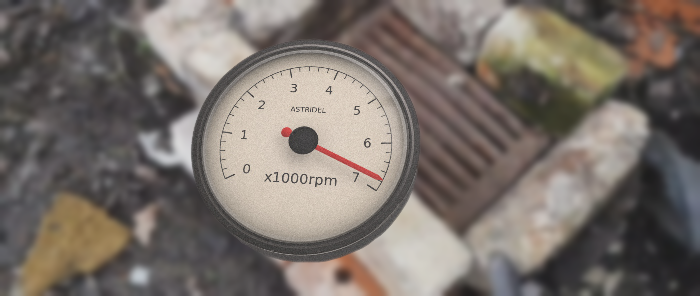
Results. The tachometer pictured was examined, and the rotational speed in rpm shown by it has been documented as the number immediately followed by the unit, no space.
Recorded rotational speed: 6800rpm
